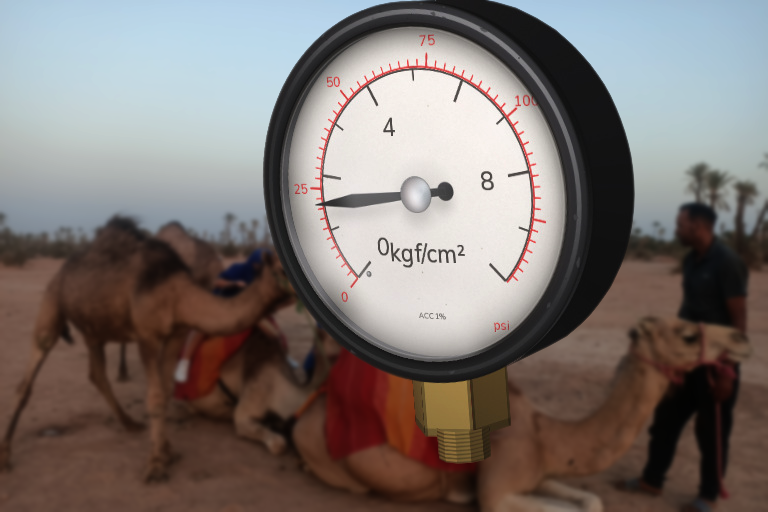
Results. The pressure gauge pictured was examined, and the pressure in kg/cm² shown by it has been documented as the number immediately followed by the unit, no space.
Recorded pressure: 1.5kg/cm²
